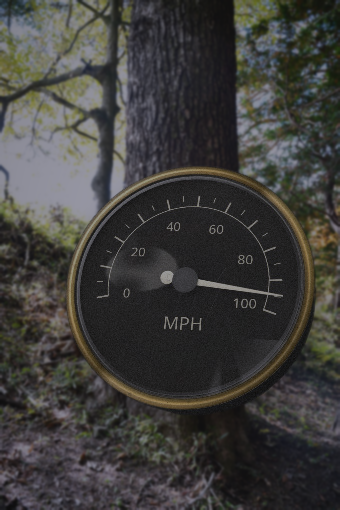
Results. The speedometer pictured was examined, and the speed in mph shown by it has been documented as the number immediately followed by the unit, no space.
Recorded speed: 95mph
